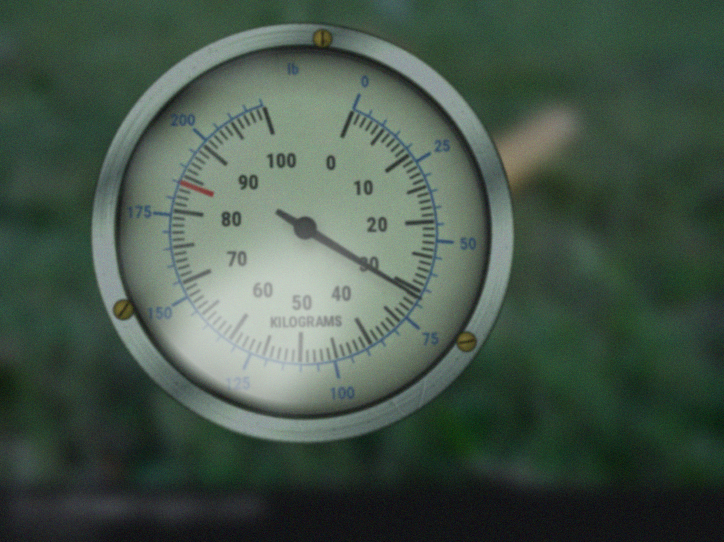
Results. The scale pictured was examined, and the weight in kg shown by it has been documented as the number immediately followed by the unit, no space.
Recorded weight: 31kg
